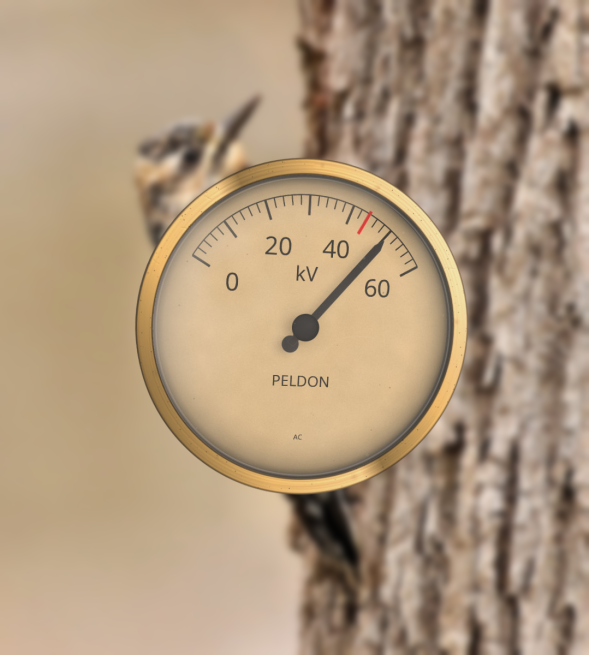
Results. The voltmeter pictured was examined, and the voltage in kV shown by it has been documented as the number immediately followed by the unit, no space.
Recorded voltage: 50kV
